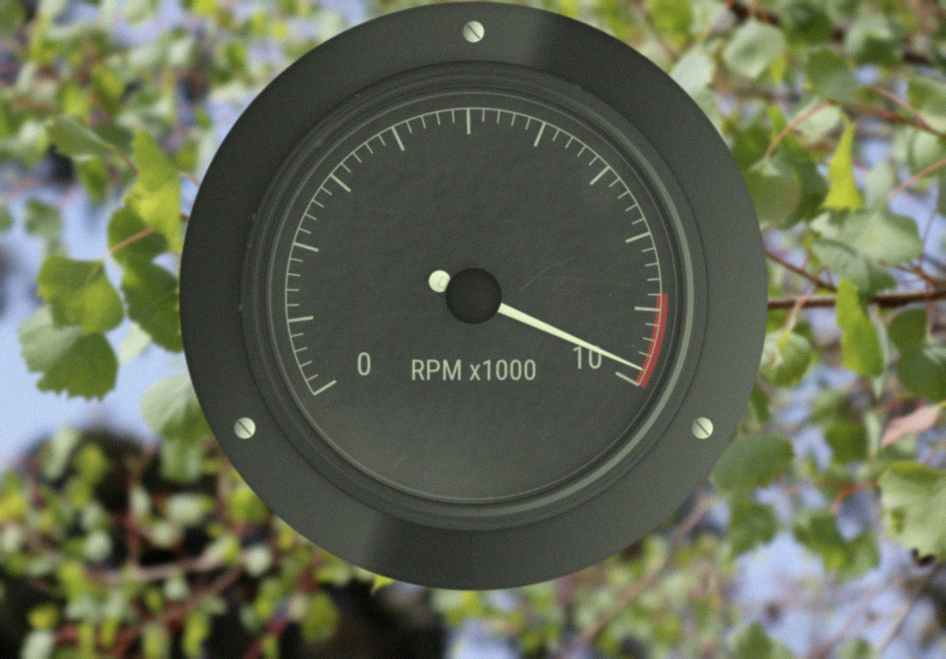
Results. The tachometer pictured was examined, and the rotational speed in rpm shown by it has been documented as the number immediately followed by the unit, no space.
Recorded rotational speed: 9800rpm
